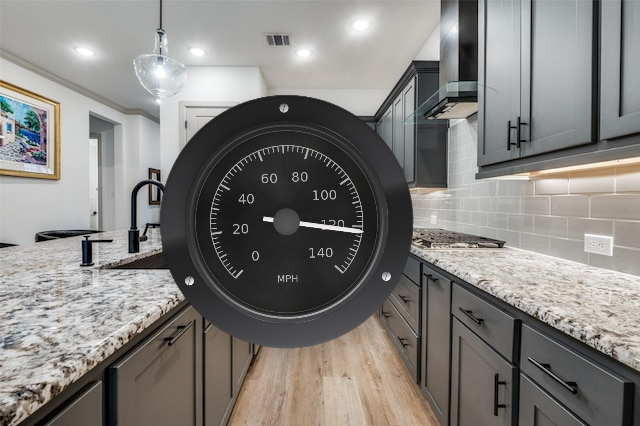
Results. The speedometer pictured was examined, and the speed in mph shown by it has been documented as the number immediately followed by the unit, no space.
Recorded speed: 122mph
